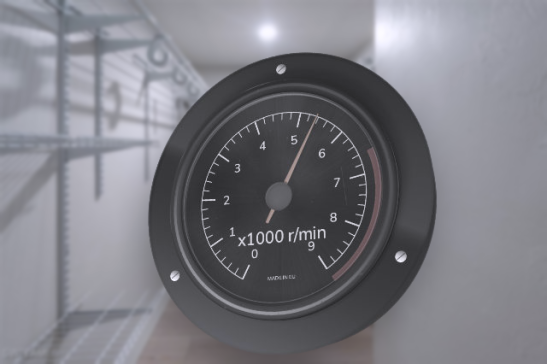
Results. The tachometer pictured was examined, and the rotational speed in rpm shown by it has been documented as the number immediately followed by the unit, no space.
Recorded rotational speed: 5400rpm
